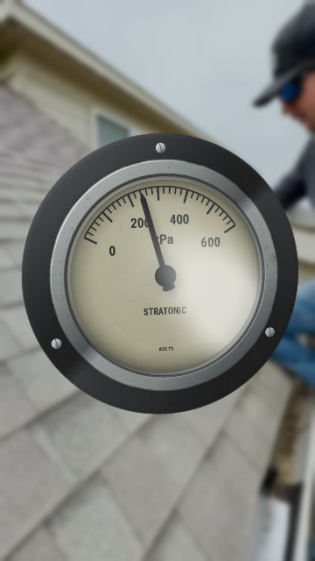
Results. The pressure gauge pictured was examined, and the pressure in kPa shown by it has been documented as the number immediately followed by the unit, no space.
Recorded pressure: 240kPa
